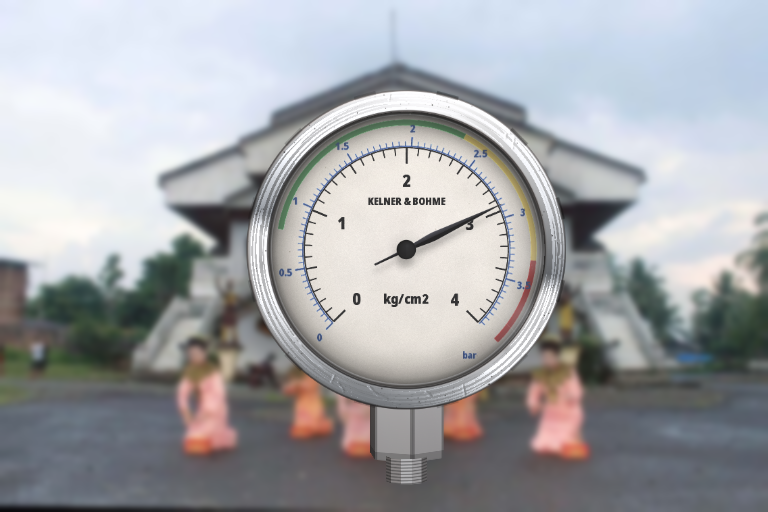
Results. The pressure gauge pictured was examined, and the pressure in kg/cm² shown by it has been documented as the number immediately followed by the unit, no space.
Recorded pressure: 2.95kg/cm²
